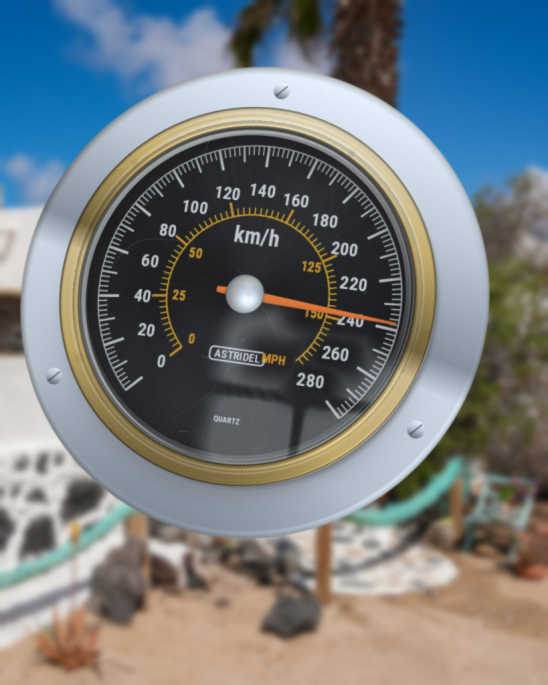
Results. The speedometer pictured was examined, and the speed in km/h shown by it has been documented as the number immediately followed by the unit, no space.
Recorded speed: 238km/h
